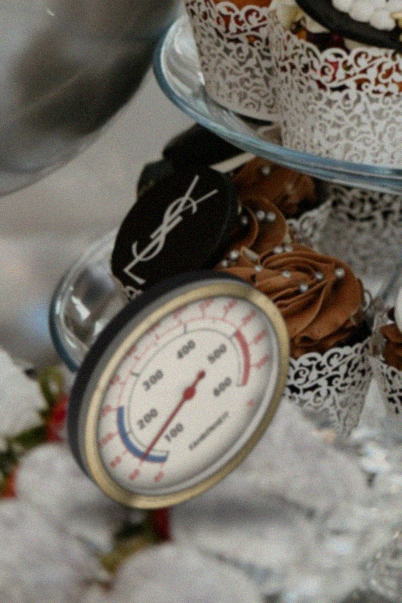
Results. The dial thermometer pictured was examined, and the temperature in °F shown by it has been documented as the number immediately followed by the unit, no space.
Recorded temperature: 150°F
